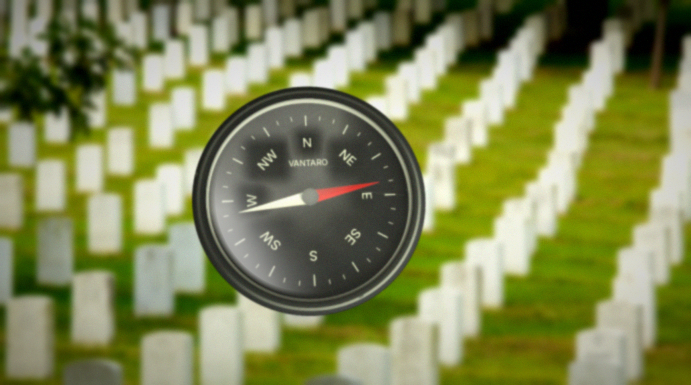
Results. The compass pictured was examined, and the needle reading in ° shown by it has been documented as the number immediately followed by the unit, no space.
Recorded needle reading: 80°
